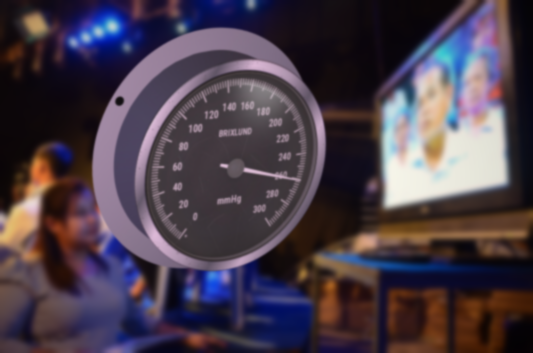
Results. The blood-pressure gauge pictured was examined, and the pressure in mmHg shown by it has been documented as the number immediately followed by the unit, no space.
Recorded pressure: 260mmHg
